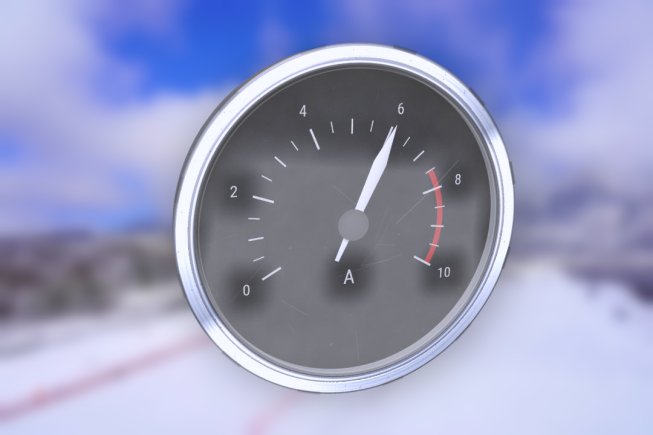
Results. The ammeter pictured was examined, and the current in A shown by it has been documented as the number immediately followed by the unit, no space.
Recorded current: 6A
